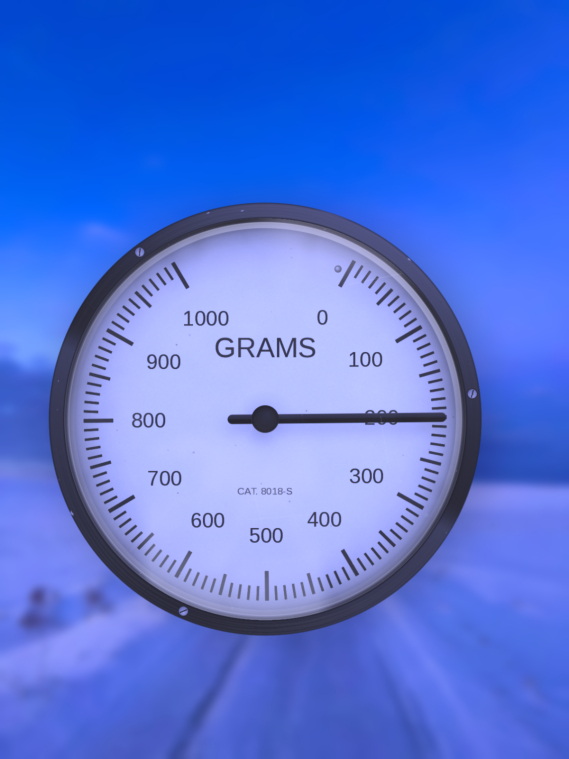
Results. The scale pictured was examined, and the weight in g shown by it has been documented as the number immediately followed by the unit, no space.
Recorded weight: 200g
